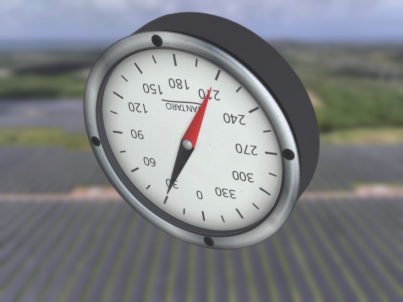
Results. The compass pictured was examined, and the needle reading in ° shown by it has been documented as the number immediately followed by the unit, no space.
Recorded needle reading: 210°
